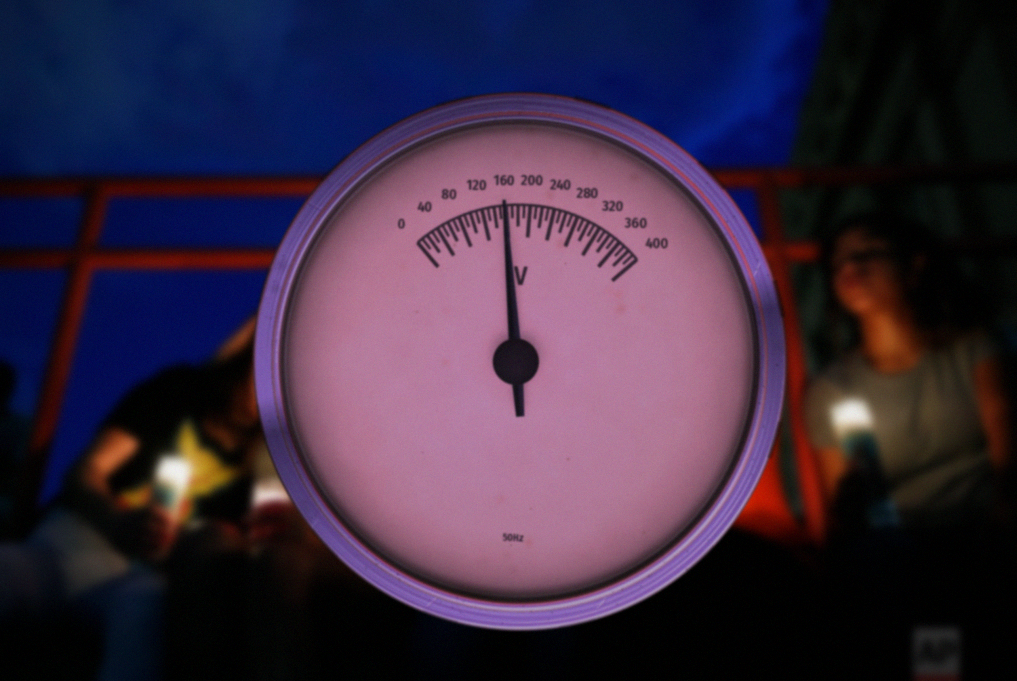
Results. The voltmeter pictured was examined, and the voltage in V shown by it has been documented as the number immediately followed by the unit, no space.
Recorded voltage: 160V
